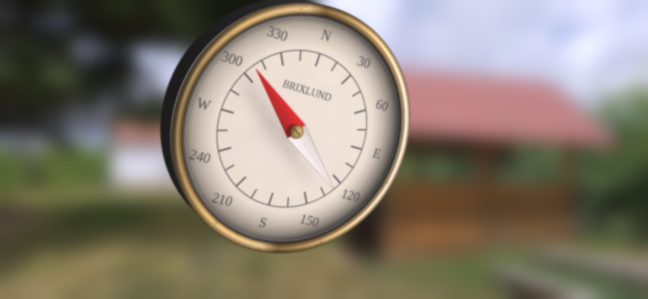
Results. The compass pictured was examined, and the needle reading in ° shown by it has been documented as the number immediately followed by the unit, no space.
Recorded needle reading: 307.5°
